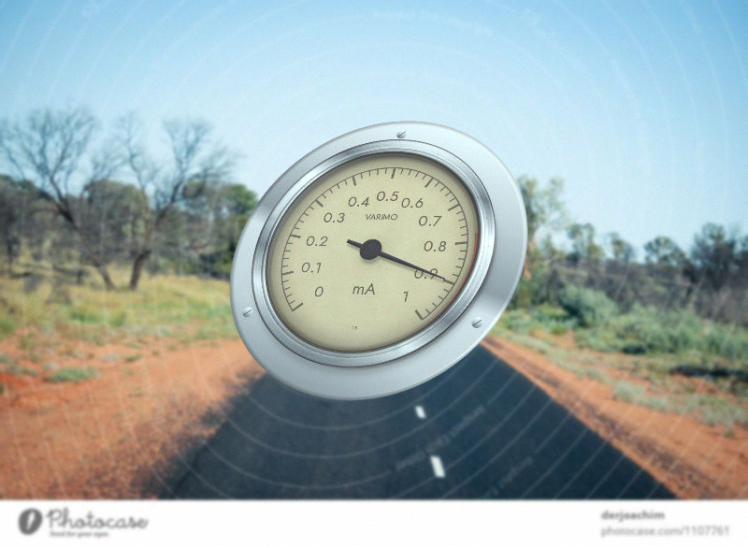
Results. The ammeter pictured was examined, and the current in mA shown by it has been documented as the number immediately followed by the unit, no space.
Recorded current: 0.9mA
